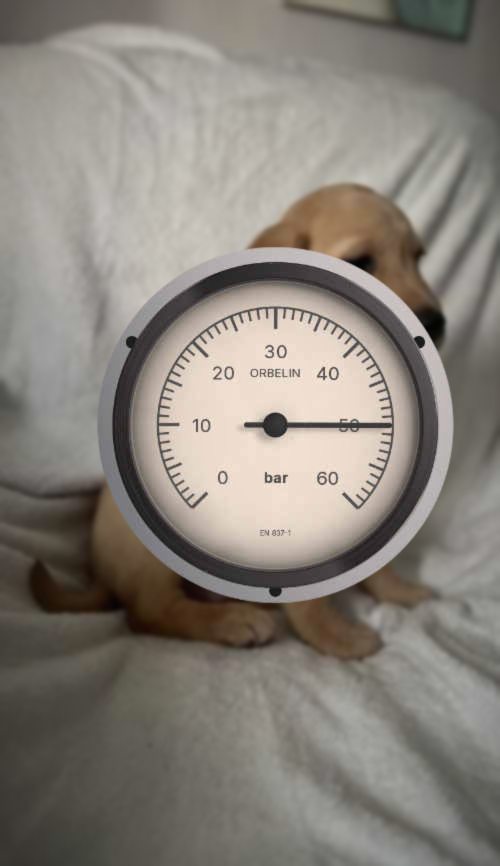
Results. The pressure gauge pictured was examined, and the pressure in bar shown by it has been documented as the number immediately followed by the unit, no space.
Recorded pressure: 50bar
